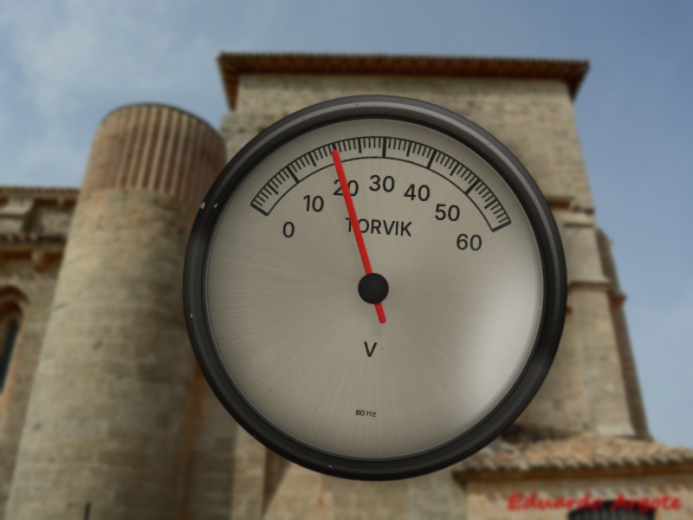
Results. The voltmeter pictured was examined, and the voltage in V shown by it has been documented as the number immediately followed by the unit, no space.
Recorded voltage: 20V
